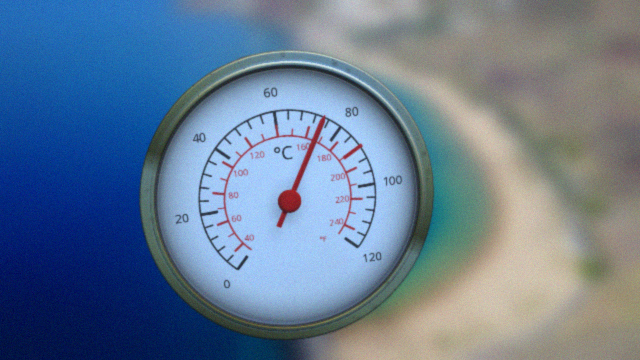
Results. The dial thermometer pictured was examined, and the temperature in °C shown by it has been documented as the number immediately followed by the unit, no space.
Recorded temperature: 74°C
